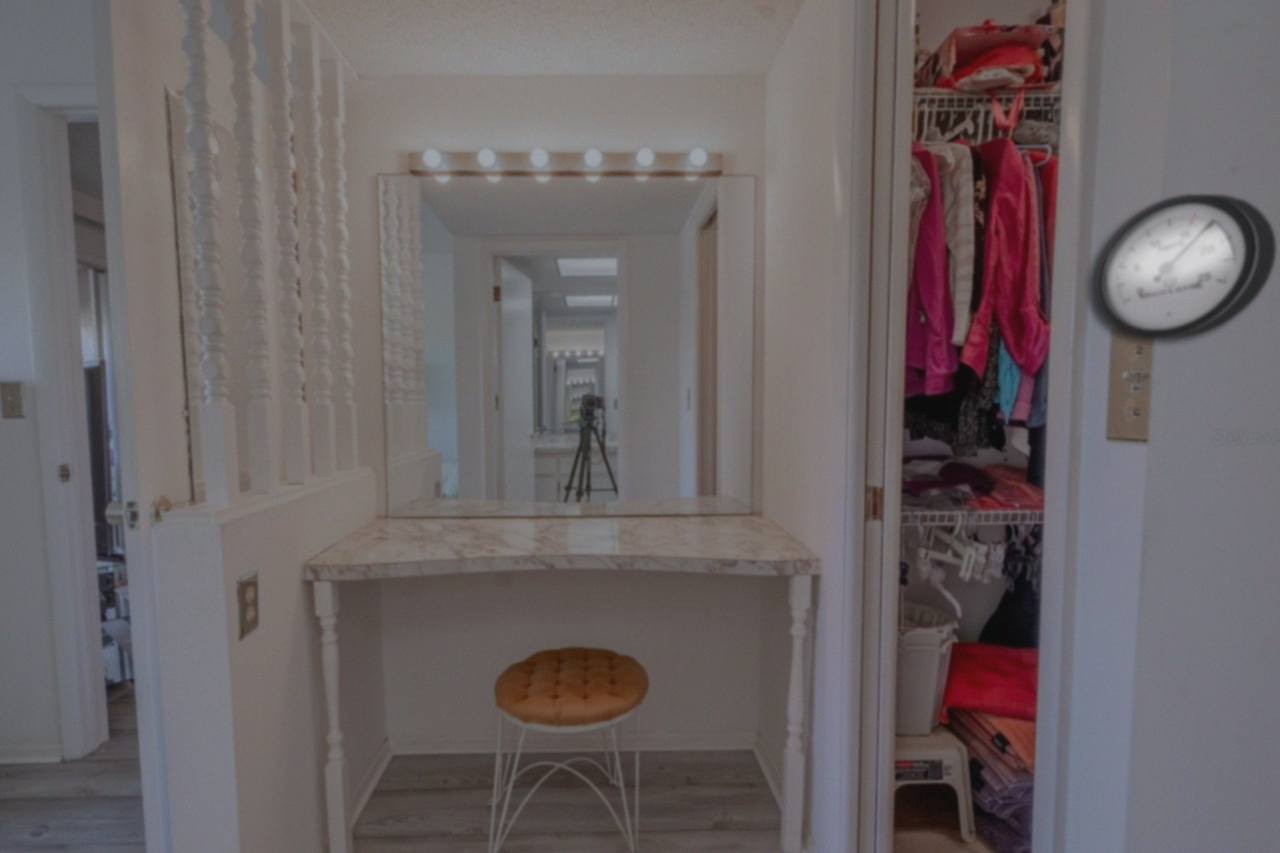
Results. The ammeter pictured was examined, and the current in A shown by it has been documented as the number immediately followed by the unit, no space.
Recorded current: 17.5A
